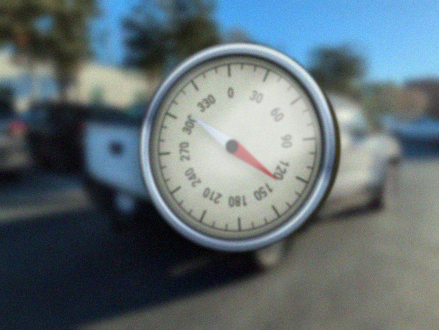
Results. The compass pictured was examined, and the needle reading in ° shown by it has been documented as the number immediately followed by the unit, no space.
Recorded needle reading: 130°
